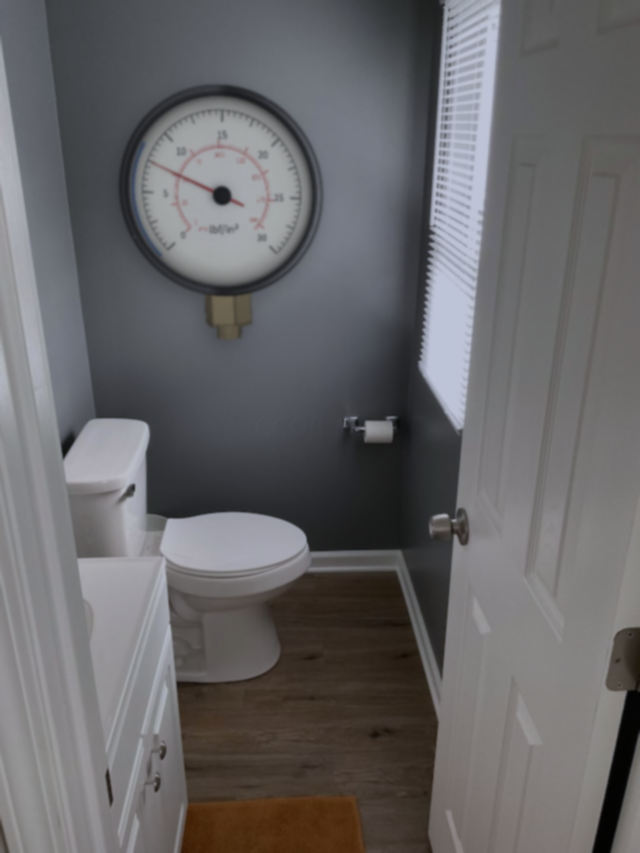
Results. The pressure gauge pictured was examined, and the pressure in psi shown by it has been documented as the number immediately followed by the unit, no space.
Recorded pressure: 7.5psi
